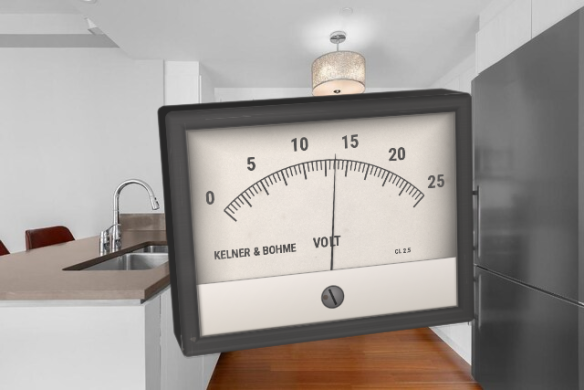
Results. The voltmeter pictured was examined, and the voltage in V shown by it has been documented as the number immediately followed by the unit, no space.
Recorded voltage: 13.5V
